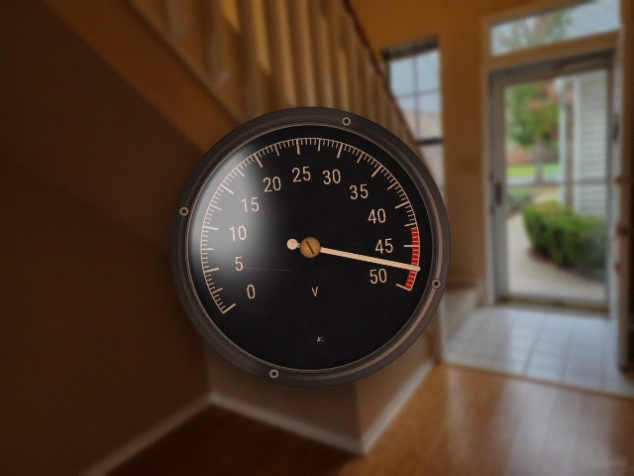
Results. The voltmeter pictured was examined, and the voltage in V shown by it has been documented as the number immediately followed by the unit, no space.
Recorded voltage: 47.5V
